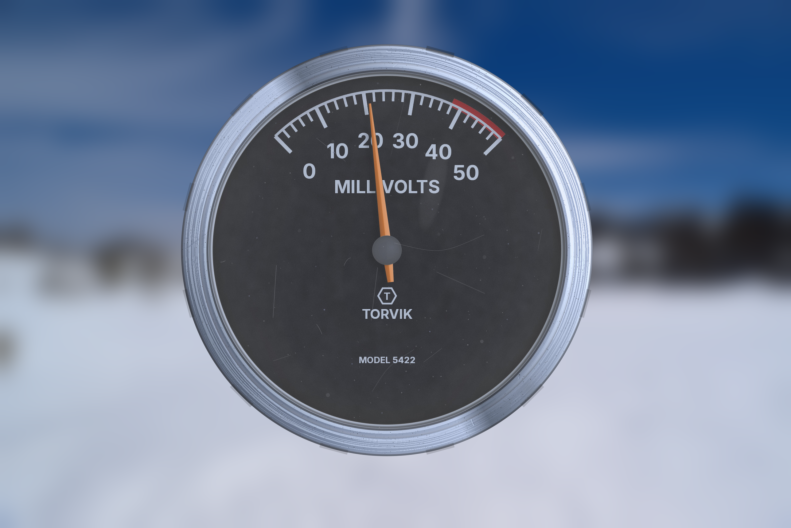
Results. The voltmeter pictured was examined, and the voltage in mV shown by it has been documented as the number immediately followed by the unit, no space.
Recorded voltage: 21mV
